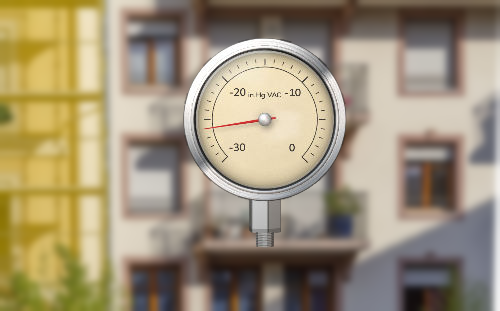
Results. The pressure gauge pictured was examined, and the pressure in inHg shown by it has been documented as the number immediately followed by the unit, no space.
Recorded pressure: -26inHg
